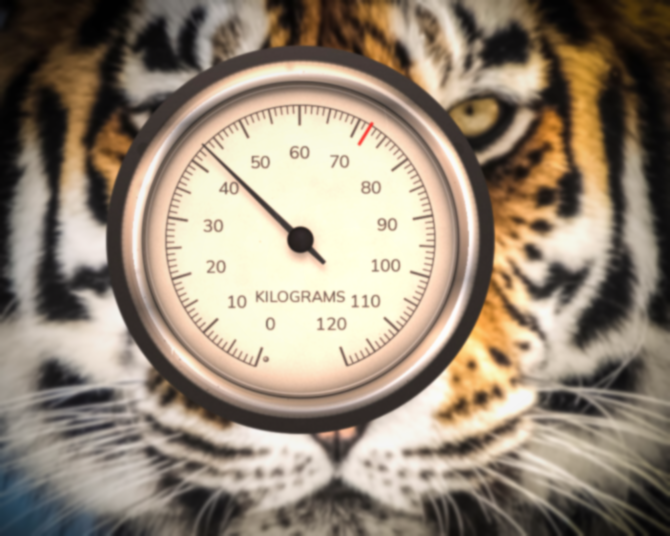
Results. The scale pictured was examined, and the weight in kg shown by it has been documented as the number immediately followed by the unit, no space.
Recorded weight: 43kg
